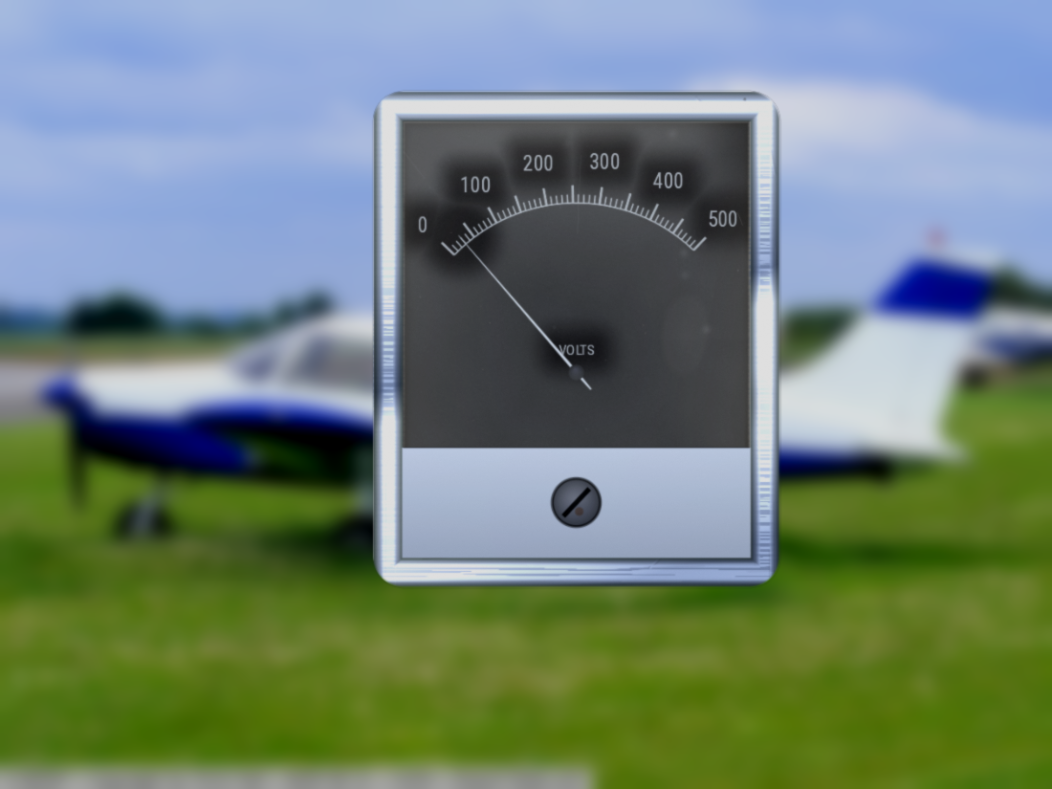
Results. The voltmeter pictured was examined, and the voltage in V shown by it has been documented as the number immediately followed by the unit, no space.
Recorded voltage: 30V
